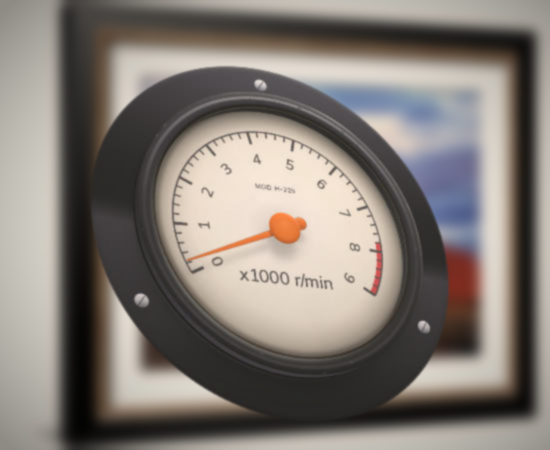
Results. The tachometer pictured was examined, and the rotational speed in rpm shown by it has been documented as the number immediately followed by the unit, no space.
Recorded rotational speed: 200rpm
